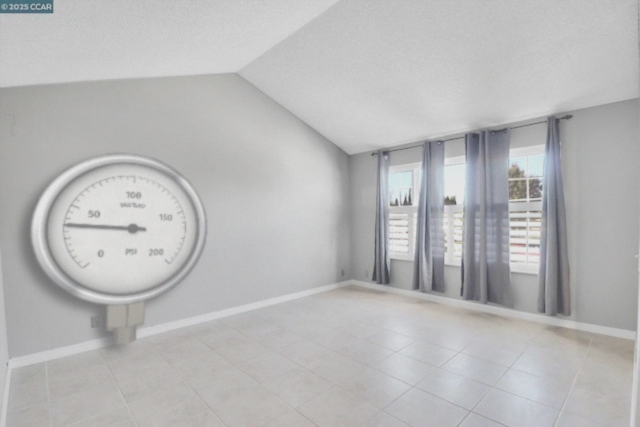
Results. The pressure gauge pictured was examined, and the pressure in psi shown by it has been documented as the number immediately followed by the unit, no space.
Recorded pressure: 35psi
